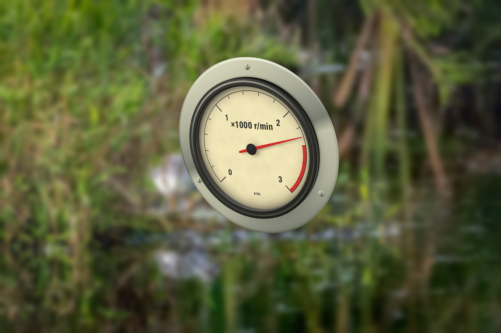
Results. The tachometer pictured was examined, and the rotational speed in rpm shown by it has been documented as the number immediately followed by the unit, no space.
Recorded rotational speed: 2300rpm
